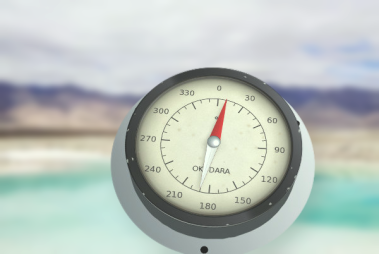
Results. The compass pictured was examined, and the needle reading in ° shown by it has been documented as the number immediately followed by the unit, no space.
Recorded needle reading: 10°
